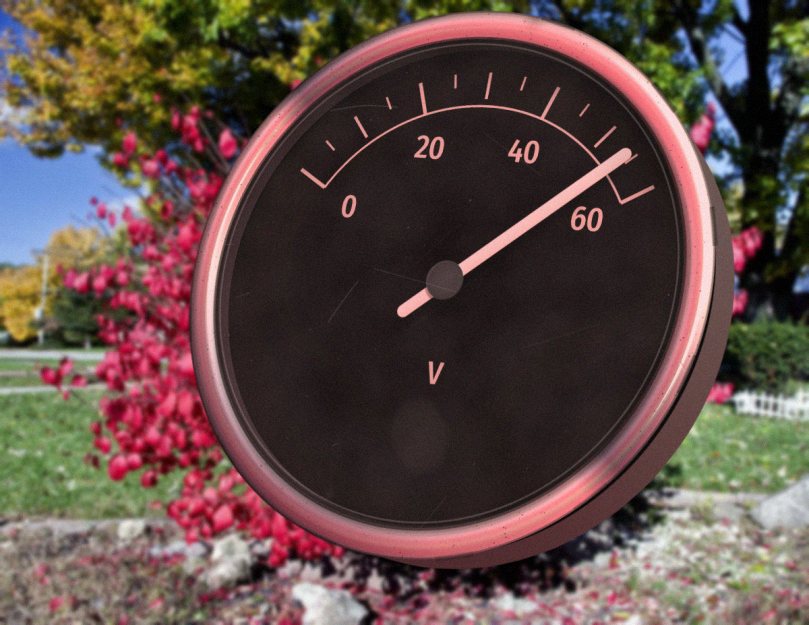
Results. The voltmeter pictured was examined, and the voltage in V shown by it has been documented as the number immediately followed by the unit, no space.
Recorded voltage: 55V
